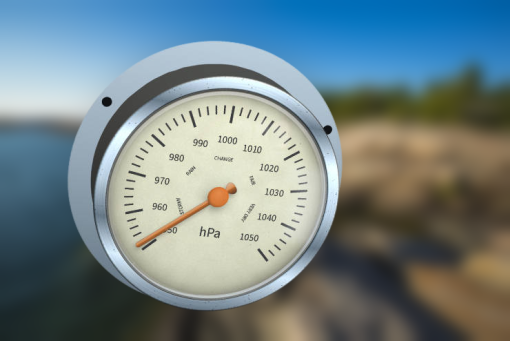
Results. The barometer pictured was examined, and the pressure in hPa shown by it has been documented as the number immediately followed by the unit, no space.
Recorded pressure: 952hPa
